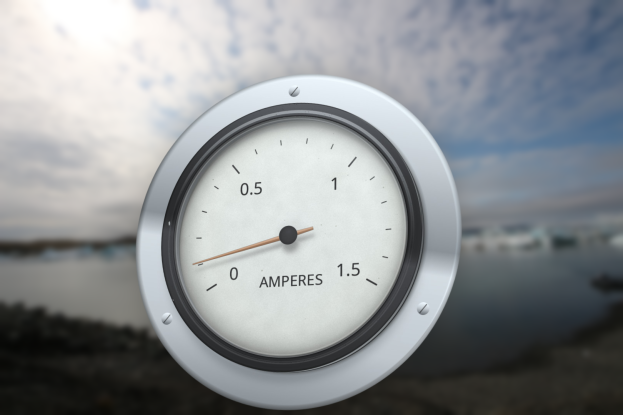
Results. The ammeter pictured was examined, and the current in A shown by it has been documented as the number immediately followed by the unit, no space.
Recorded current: 0.1A
